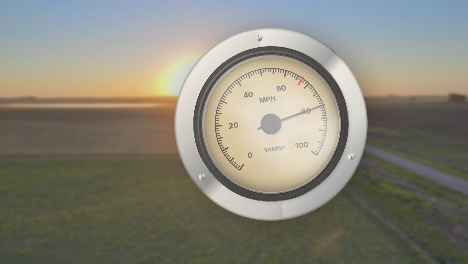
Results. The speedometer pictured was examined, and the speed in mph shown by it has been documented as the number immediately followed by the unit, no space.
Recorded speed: 80mph
